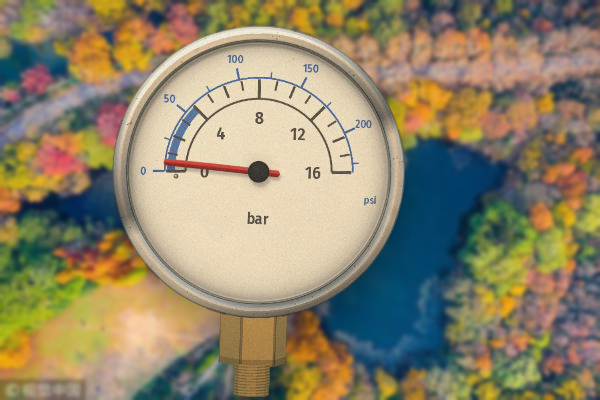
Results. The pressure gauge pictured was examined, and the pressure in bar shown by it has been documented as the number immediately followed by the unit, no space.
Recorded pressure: 0.5bar
